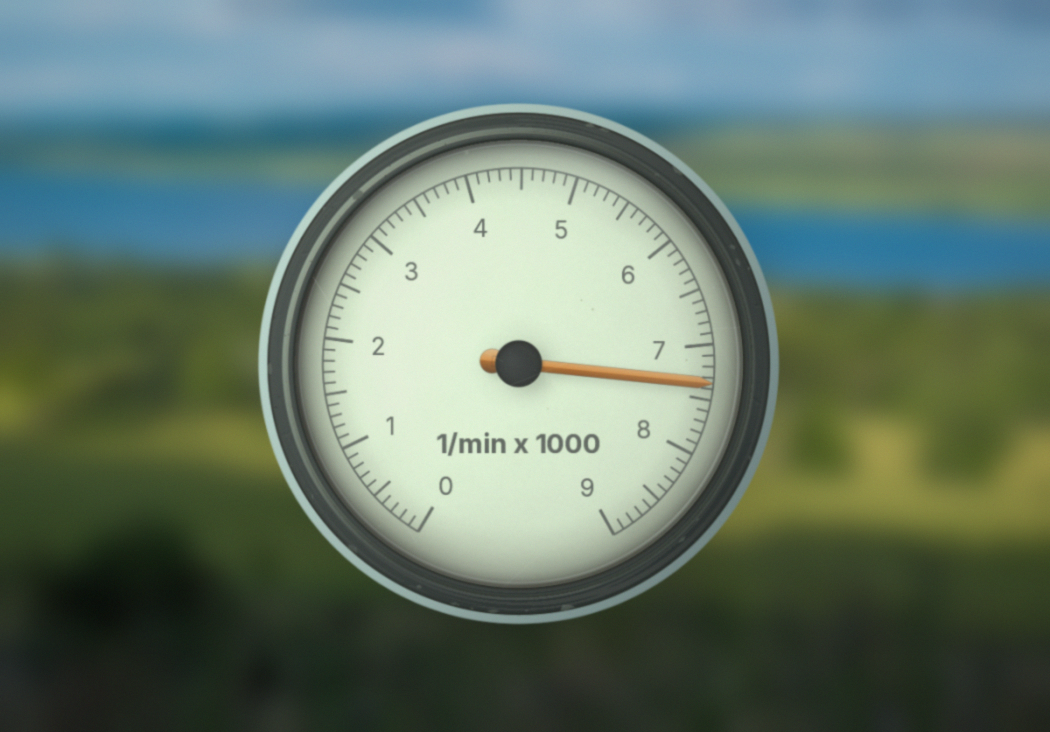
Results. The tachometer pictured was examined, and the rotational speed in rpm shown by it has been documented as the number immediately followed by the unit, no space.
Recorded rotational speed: 7350rpm
